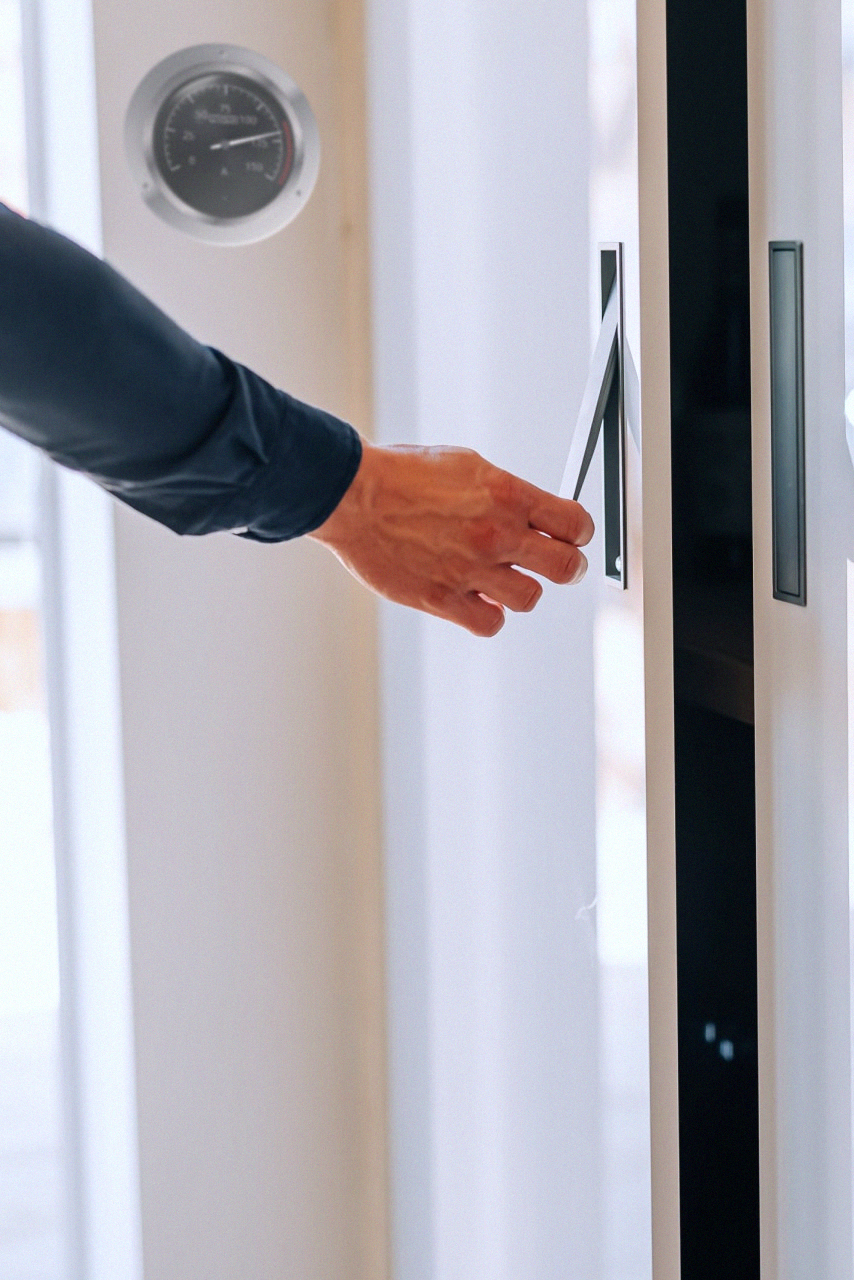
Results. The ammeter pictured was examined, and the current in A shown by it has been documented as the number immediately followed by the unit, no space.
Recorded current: 120A
